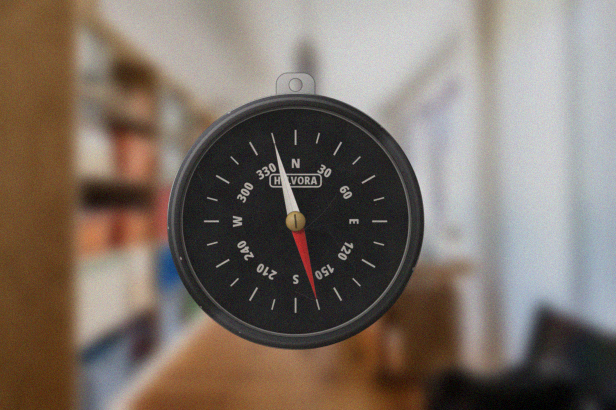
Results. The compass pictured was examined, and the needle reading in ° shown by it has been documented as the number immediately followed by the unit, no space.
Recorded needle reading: 165°
